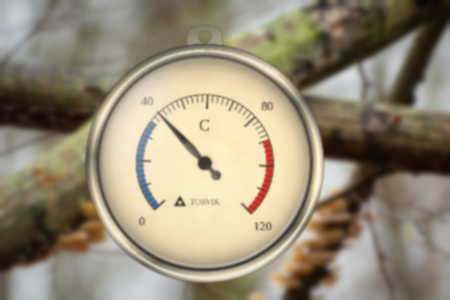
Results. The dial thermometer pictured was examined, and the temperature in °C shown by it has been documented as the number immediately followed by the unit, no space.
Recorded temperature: 40°C
